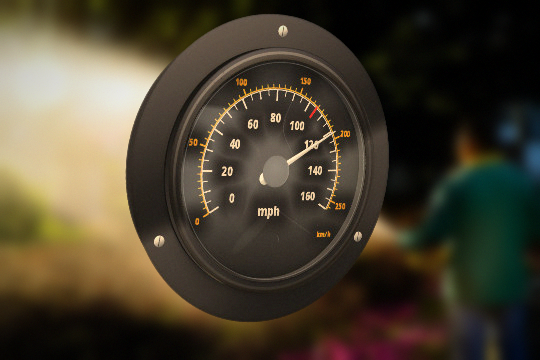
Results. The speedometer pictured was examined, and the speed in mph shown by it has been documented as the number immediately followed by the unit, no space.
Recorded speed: 120mph
